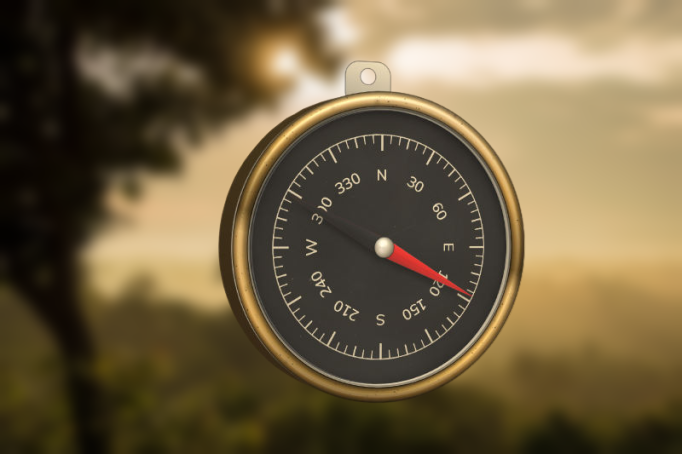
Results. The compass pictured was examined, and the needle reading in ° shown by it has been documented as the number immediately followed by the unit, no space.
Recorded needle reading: 117.5°
